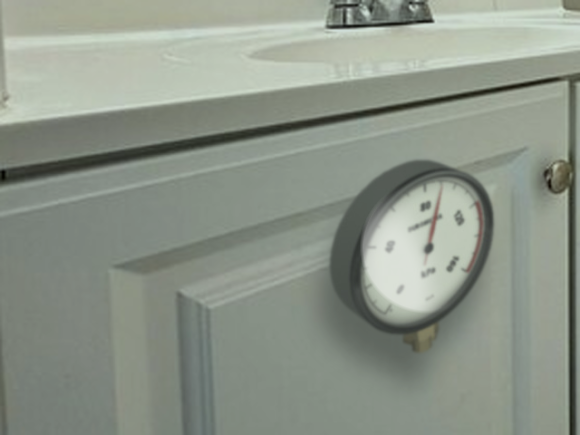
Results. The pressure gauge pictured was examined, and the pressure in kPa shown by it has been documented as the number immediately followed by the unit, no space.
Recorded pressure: 90kPa
